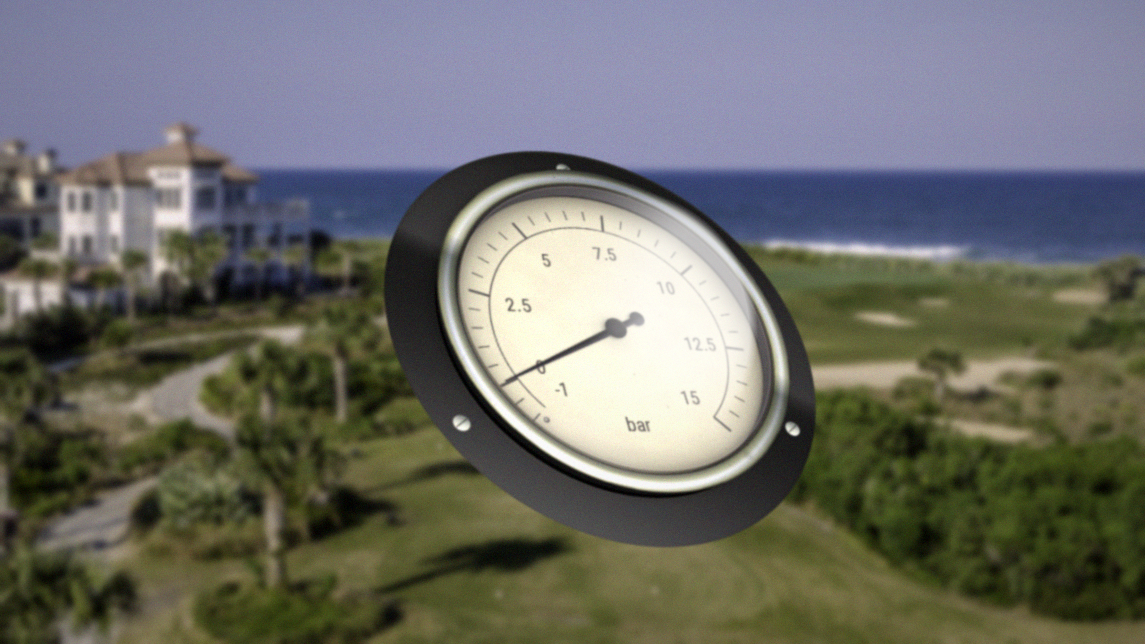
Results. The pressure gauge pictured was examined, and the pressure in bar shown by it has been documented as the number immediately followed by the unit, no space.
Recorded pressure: 0bar
